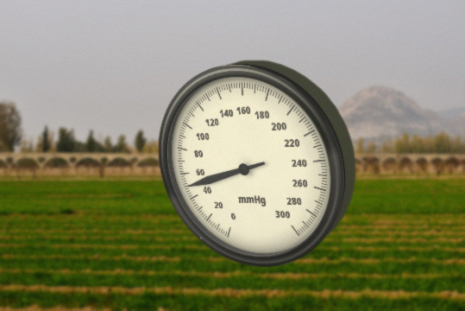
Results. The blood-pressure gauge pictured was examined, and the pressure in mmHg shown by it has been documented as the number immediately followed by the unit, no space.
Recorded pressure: 50mmHg
